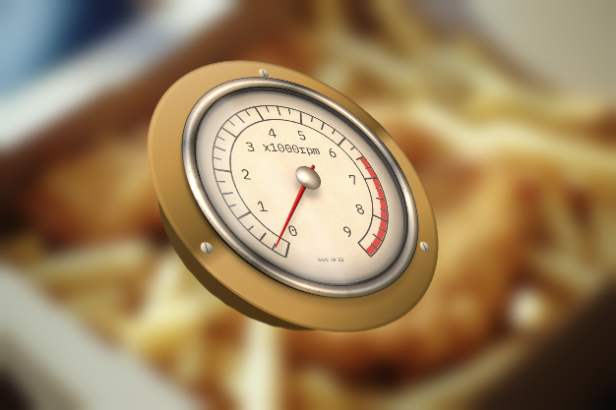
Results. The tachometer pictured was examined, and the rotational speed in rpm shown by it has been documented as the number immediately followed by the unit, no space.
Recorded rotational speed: 250rpm
